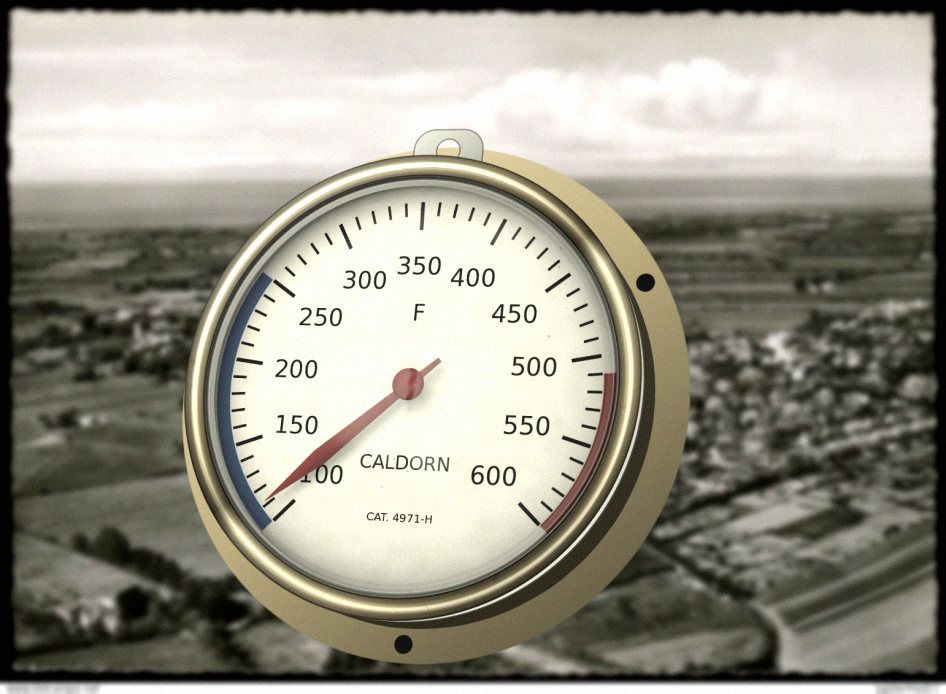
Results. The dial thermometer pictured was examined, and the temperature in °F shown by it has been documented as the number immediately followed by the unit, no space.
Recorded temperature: 110°F
